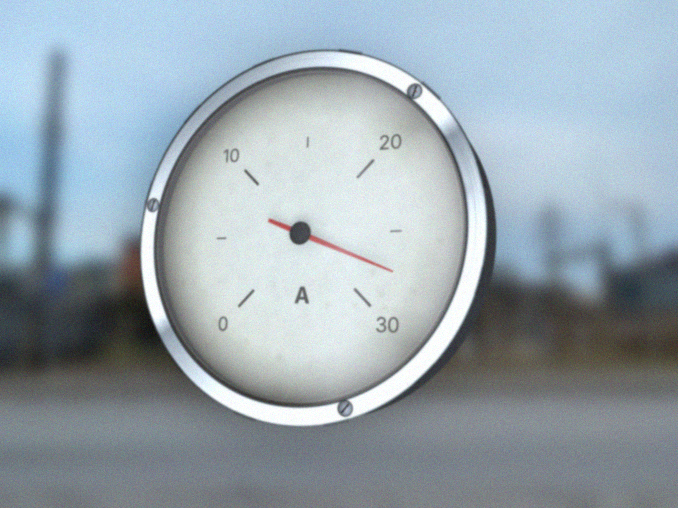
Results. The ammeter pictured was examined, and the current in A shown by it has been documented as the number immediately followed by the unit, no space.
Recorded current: 27.5A
